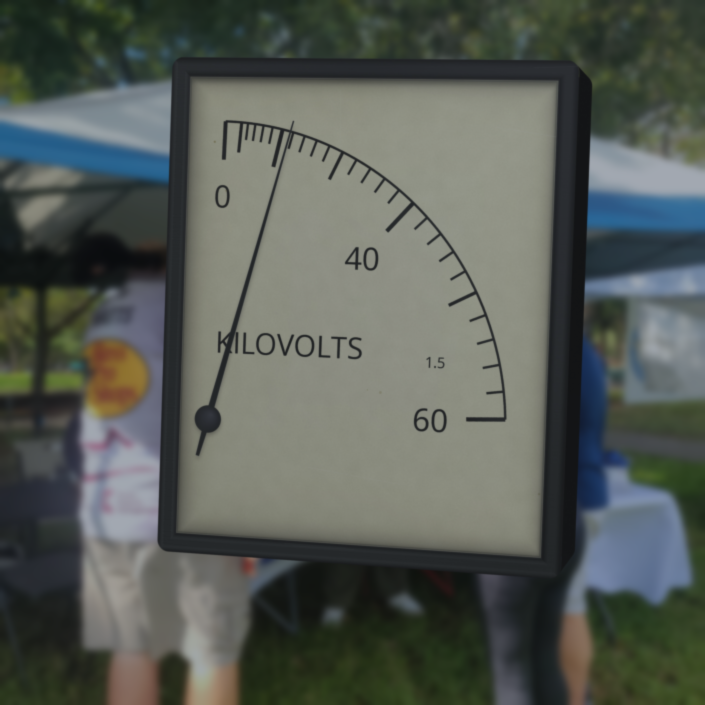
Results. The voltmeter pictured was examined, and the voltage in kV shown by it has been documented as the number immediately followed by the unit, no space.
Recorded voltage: 22kV
